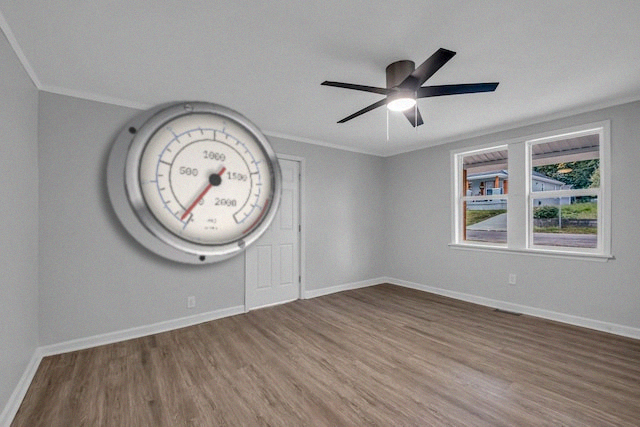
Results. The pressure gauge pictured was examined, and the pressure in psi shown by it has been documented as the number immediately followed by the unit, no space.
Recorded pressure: 50psi
